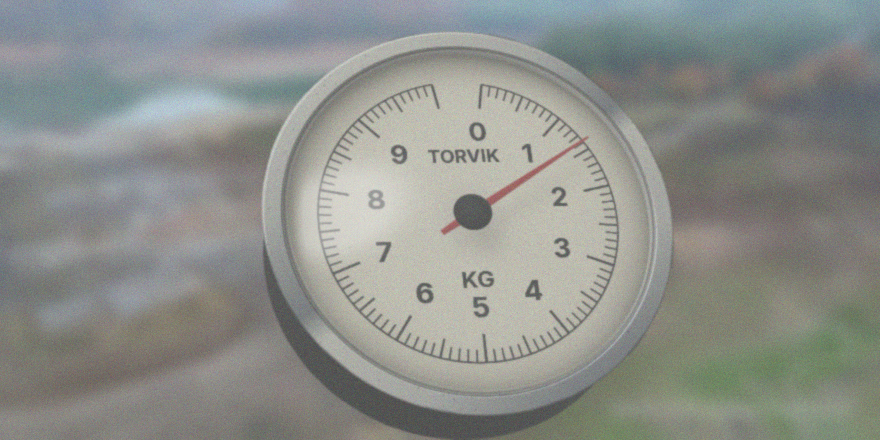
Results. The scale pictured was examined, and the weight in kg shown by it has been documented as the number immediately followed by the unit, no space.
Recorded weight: 1.4kg
